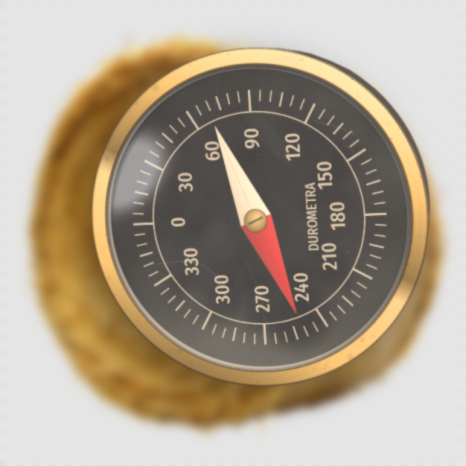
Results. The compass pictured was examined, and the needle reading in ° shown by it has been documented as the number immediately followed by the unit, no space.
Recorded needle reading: 250°
